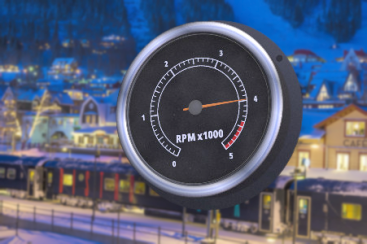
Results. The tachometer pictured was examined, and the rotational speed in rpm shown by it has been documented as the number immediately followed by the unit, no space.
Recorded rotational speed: 4000rpm
